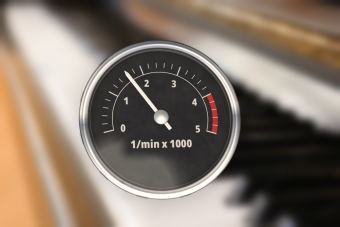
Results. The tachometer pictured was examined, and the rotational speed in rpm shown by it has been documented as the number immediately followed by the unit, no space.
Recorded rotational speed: 1600rpm
